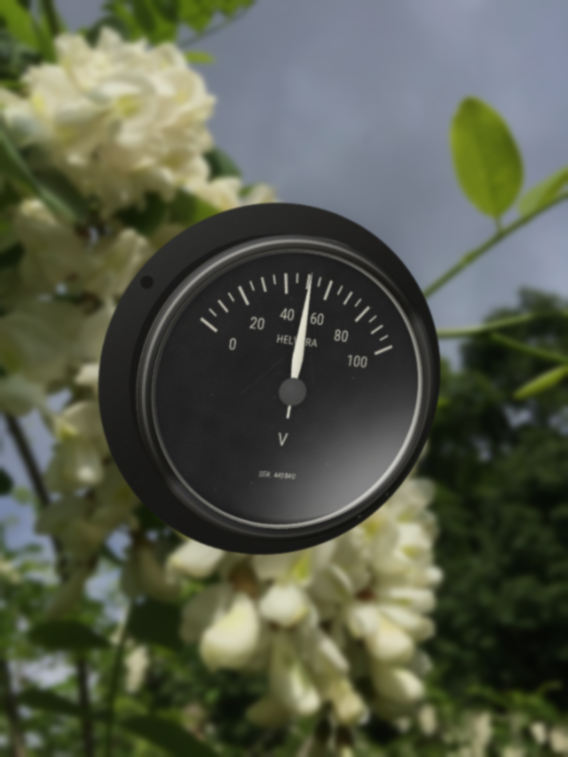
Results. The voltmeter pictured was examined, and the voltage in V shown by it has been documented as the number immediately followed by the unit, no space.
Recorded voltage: 50V
